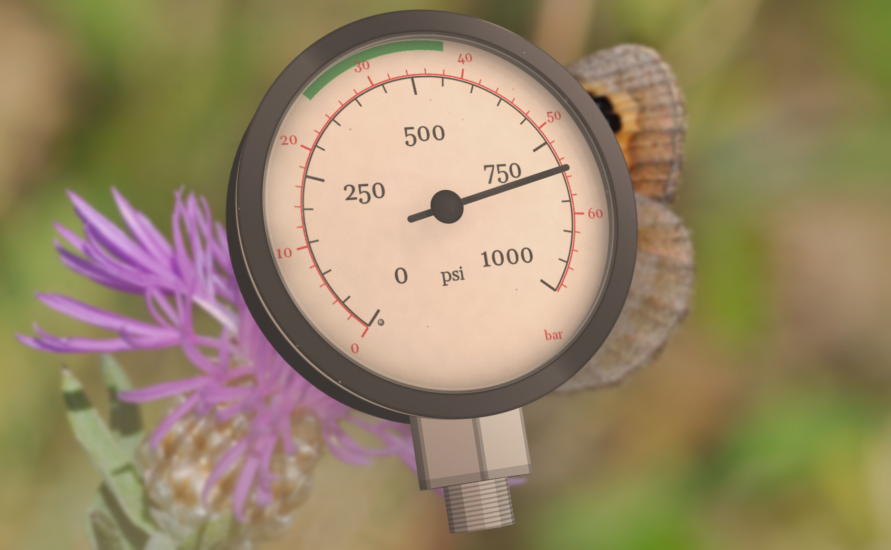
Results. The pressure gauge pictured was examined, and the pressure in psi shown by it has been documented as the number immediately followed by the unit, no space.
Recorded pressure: 800psi
